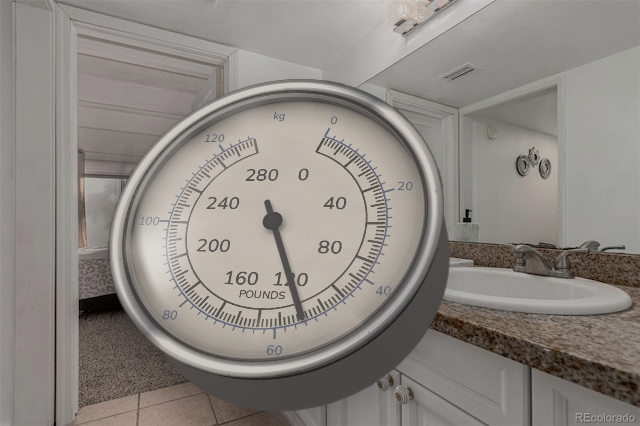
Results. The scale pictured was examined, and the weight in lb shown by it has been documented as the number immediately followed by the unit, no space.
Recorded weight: 120lb
